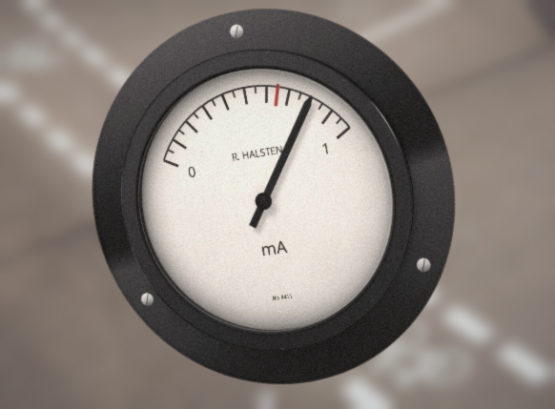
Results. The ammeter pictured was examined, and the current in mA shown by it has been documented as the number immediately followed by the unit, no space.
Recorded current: 0.8mA
